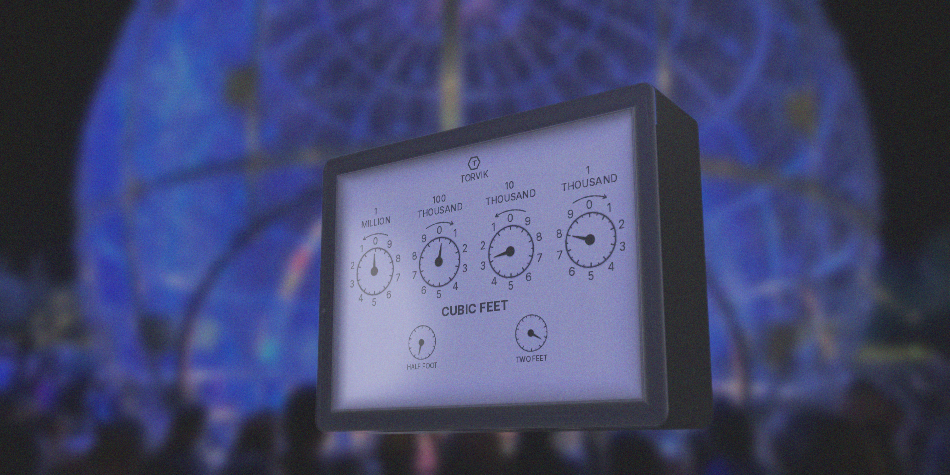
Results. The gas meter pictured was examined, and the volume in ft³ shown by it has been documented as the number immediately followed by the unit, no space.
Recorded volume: 2800ft³
